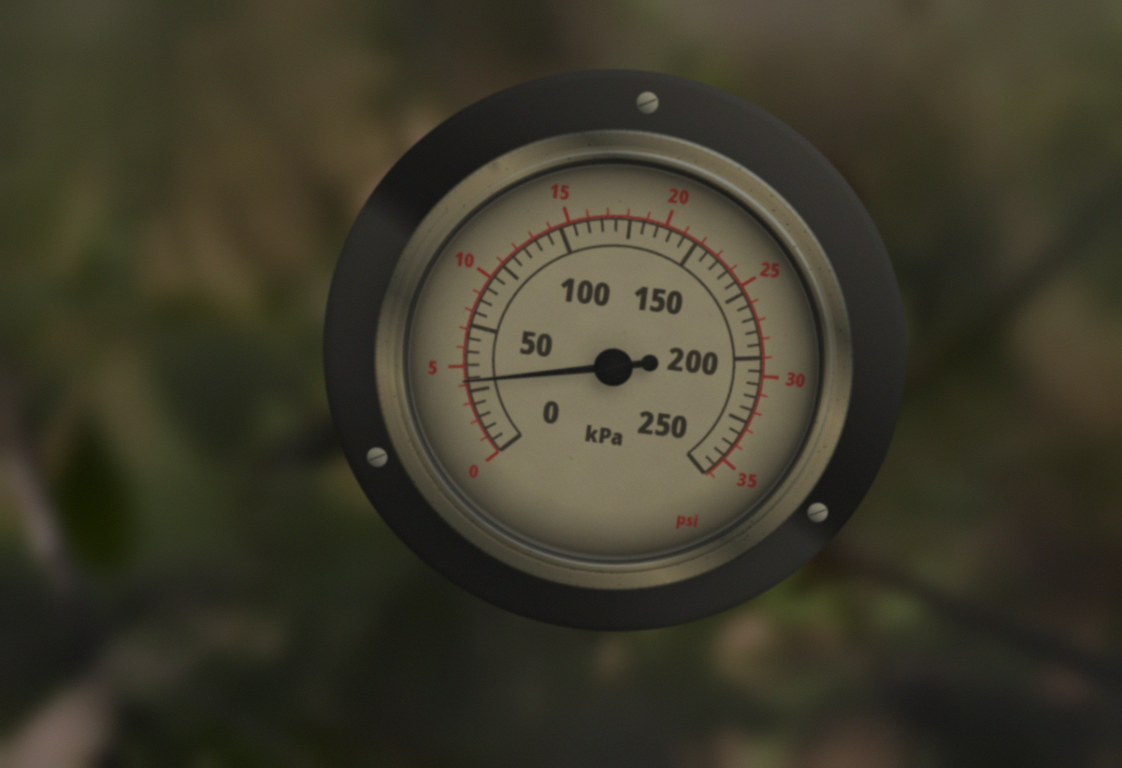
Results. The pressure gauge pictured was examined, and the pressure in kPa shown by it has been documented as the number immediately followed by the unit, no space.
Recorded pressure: 30kPa
